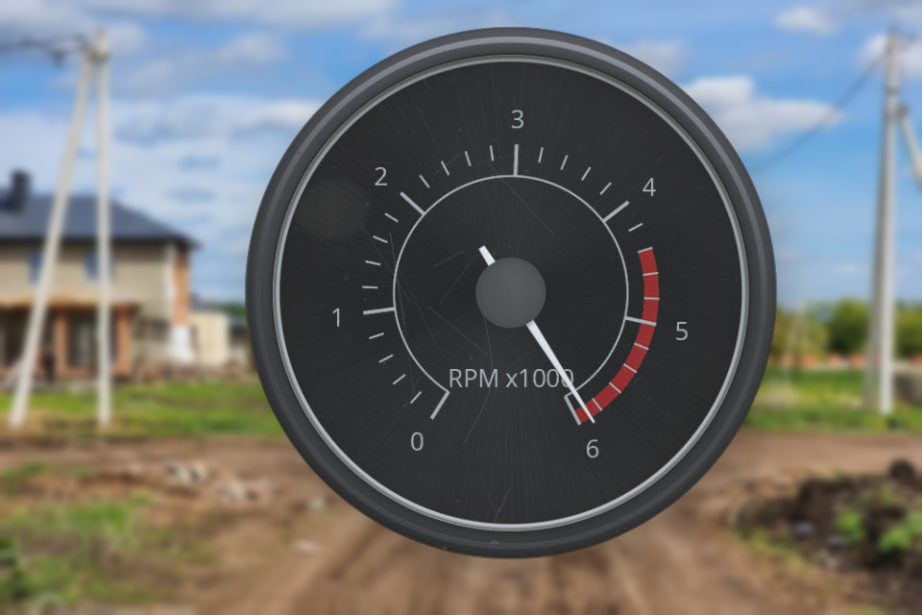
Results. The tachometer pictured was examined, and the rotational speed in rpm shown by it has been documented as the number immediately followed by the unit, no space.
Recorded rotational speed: 5900rpm
